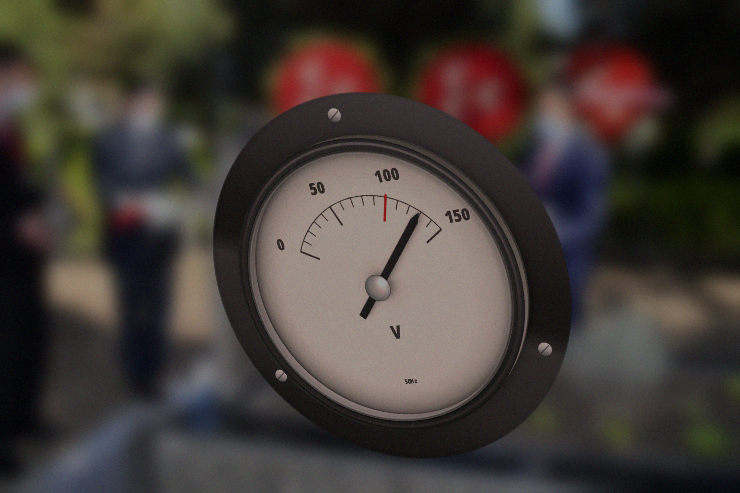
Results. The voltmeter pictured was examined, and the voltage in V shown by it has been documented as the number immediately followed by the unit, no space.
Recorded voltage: 130V
